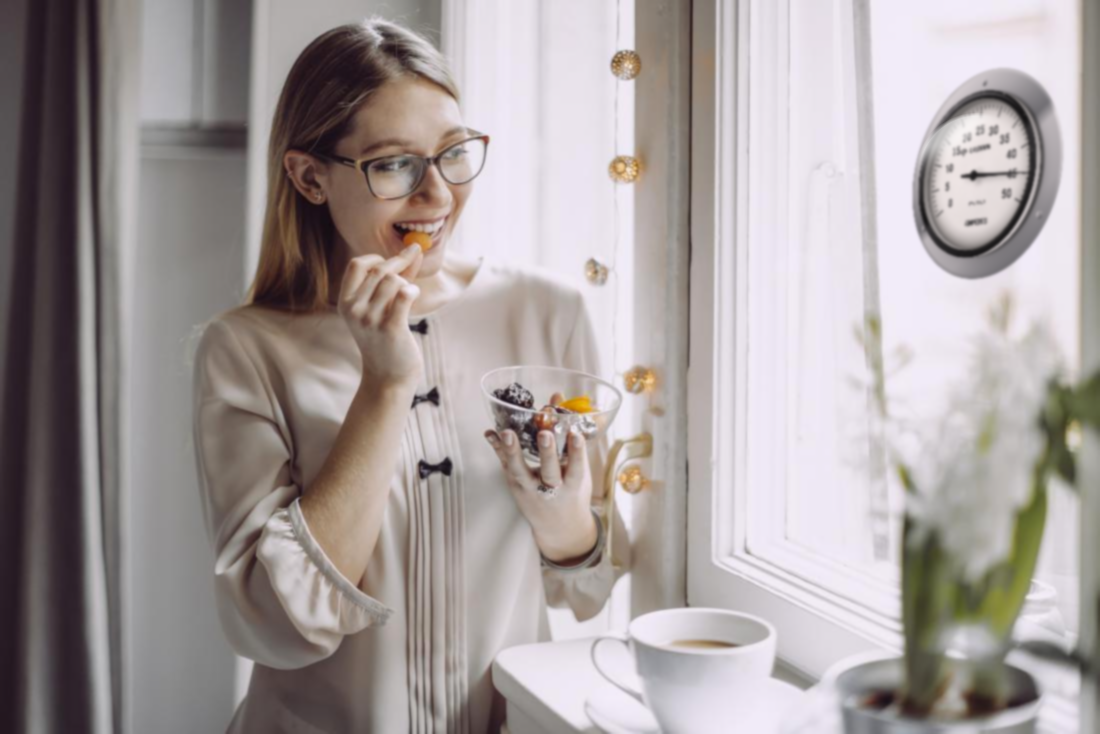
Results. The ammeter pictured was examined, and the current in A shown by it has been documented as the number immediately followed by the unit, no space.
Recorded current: 45A
